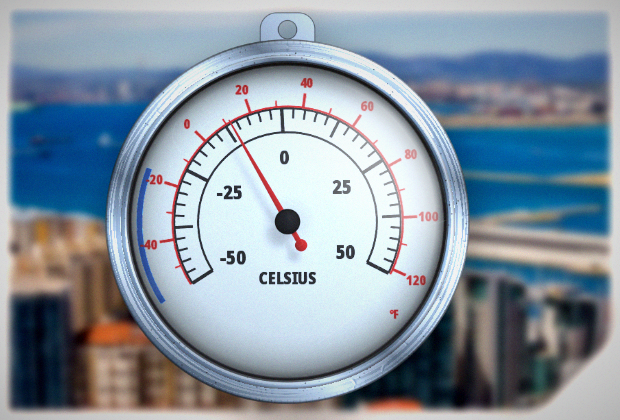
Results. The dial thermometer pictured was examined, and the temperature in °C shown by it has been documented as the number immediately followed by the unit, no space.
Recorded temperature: -11.25°C
